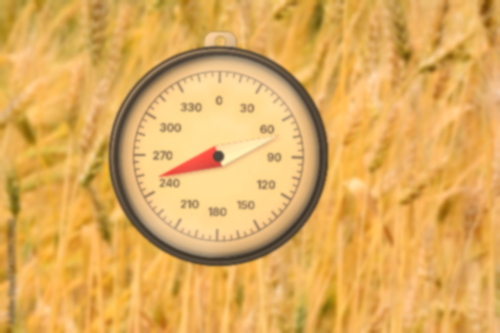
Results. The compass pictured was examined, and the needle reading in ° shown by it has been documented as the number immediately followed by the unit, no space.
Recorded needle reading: 250°
